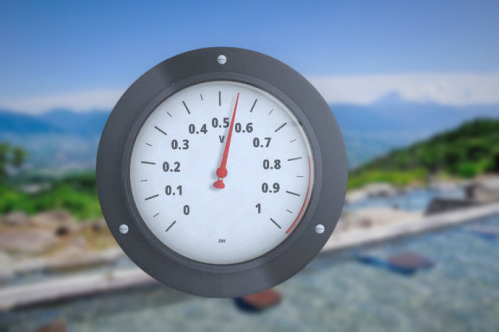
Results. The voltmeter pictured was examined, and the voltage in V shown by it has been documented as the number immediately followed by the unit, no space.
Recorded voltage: 0.55V
